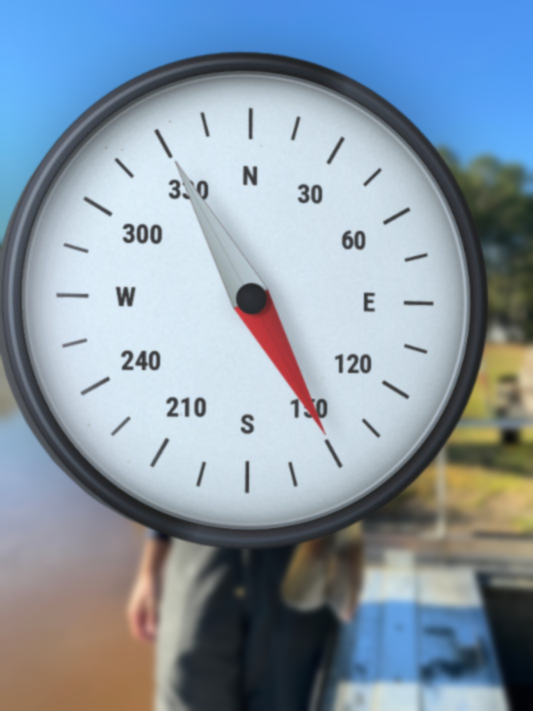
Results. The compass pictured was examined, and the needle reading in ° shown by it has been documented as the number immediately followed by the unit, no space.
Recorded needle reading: 150°
